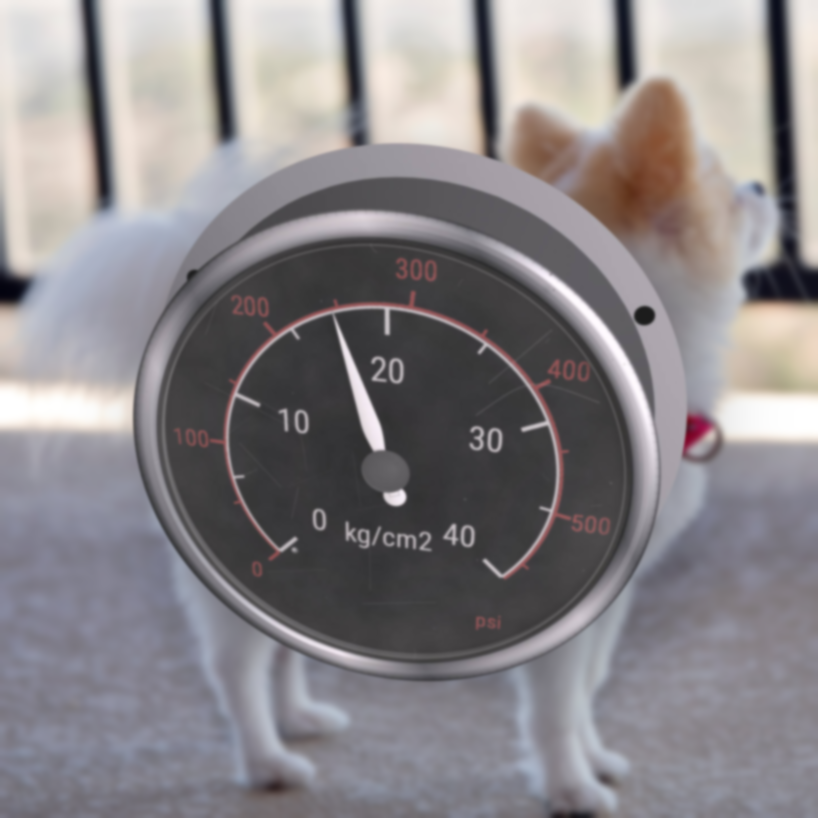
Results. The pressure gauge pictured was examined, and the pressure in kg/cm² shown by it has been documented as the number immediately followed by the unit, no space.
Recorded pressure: 17.5kg/cm²
